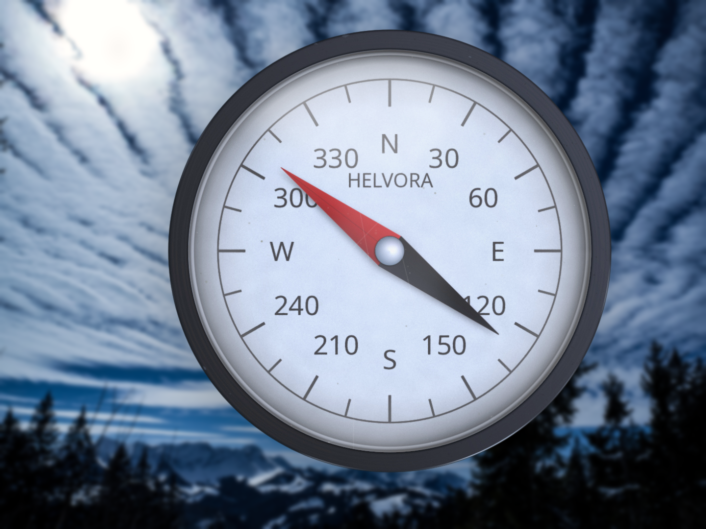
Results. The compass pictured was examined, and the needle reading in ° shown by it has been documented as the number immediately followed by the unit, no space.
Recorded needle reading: 307.5°
